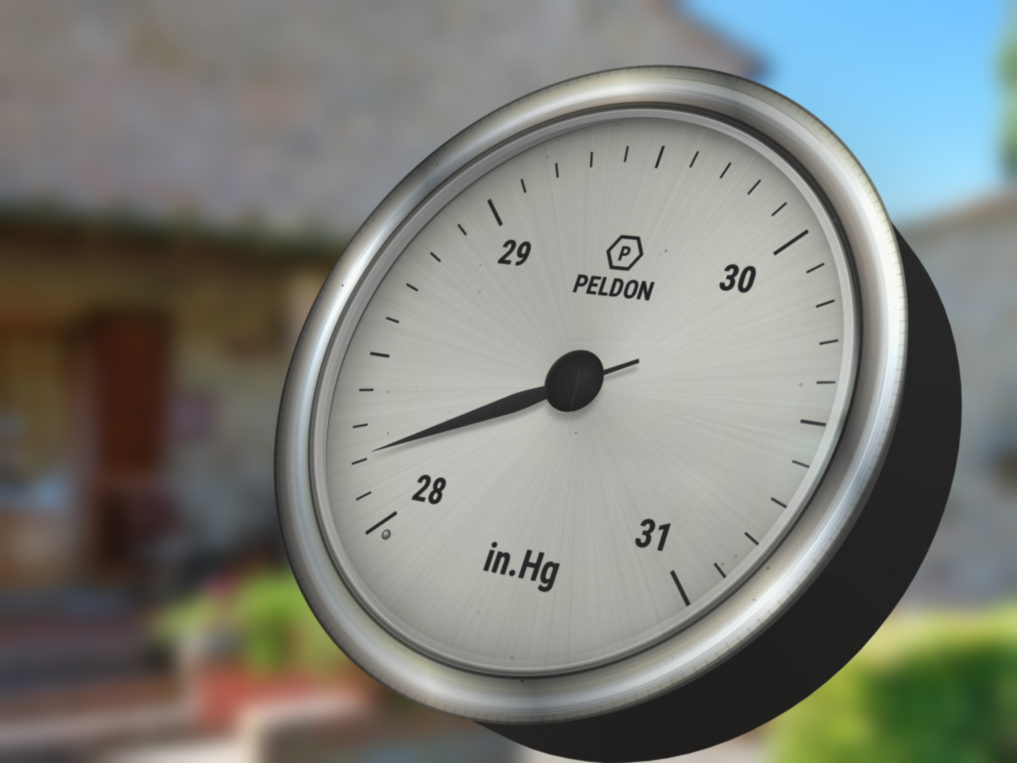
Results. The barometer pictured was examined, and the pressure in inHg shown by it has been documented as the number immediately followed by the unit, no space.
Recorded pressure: 28.2inHg
